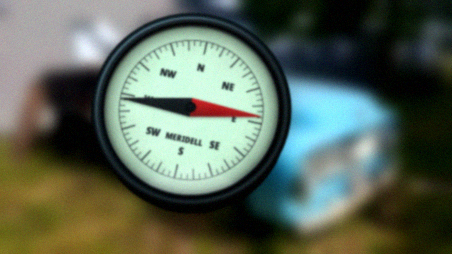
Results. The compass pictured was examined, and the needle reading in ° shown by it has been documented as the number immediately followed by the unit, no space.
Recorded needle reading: 85°
